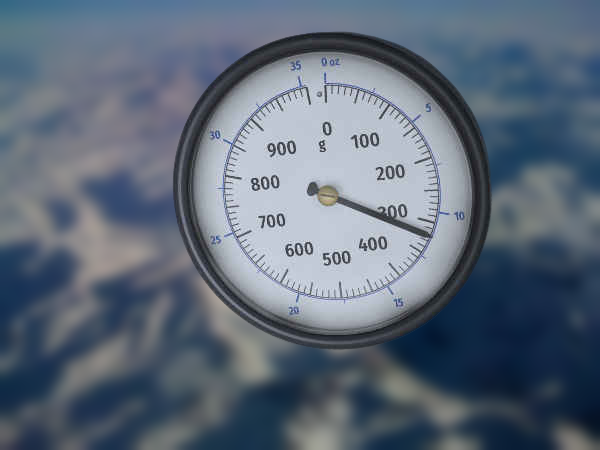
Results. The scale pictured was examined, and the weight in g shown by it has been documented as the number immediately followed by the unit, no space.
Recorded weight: 320g
